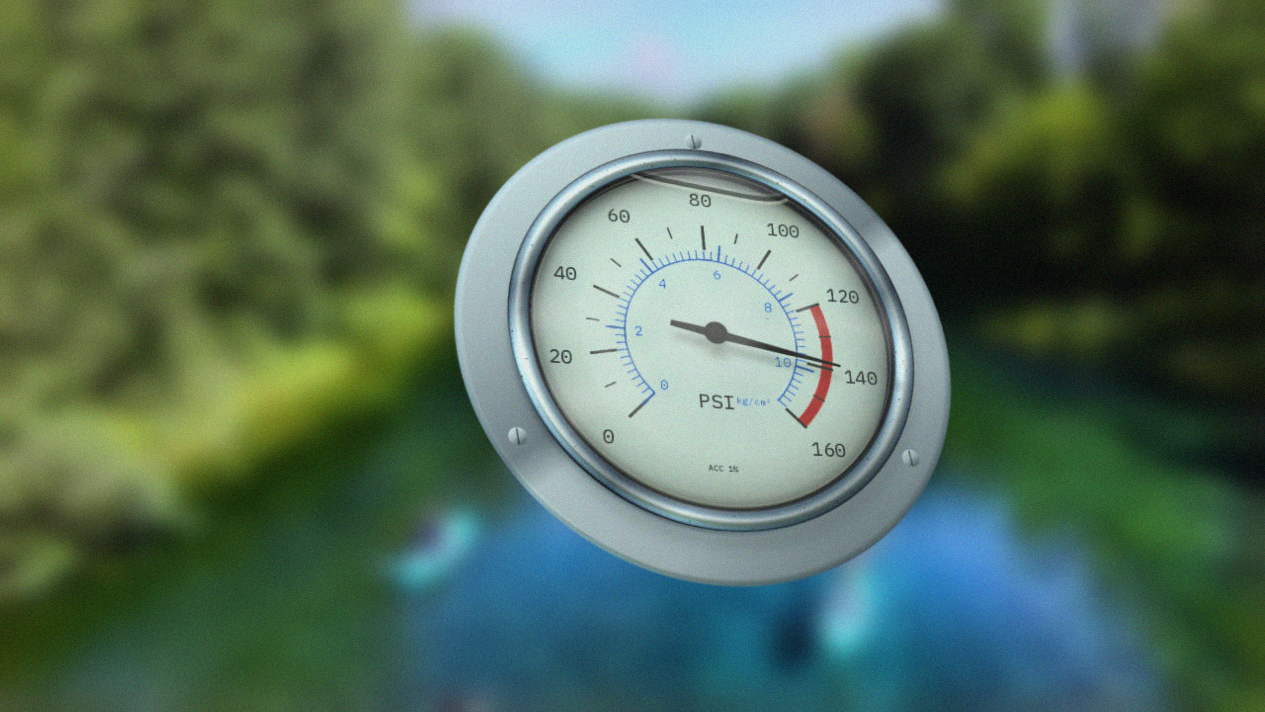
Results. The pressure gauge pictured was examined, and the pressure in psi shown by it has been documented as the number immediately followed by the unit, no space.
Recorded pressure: 140psi
